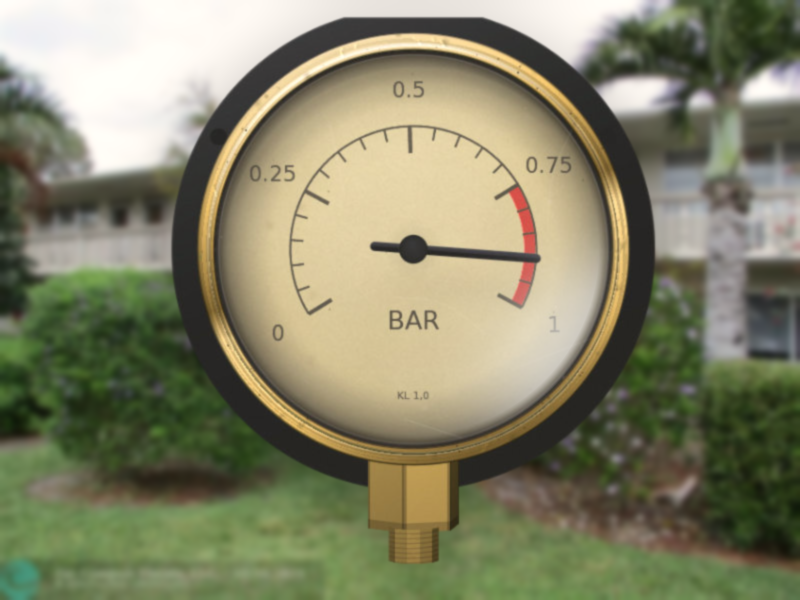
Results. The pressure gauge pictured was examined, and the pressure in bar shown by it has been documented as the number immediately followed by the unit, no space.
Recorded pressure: 0.9bar
